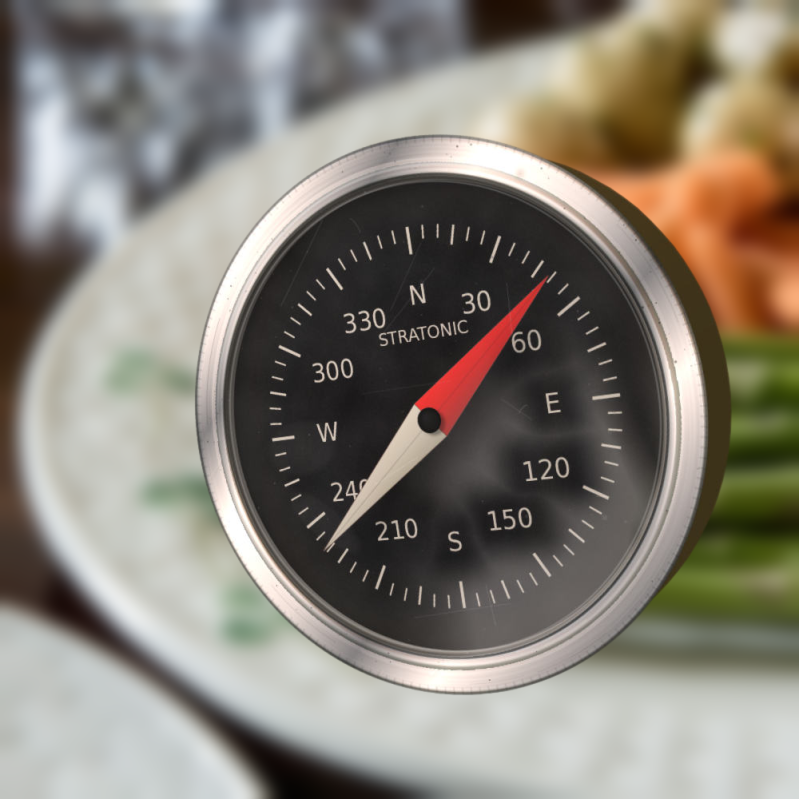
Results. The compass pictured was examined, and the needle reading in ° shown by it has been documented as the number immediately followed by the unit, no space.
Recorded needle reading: 50°
